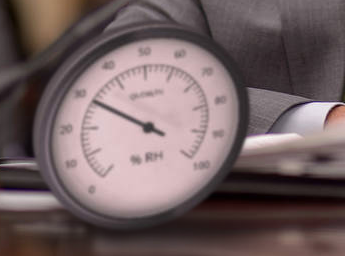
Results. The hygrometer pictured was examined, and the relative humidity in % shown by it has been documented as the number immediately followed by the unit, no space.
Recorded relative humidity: 30%
